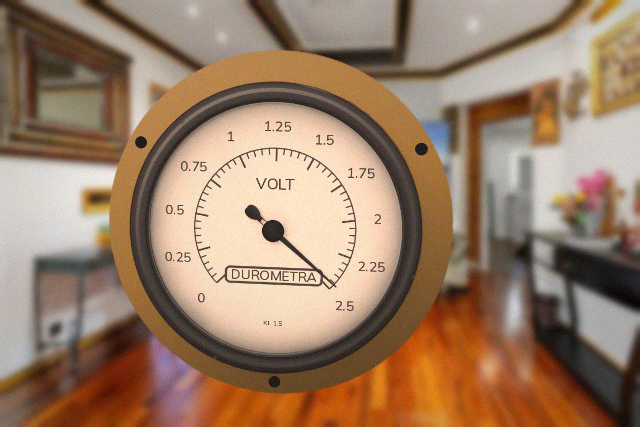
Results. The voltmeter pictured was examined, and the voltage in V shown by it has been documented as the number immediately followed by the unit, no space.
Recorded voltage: 2.45V
